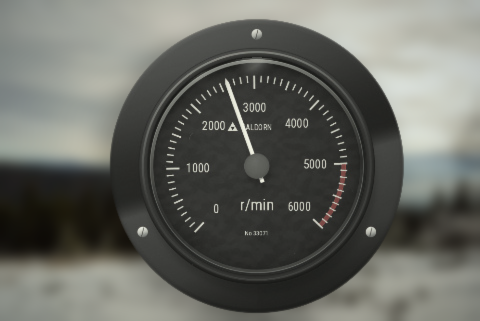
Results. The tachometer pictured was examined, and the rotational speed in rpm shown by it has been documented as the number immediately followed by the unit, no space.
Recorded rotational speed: 2600rpm
